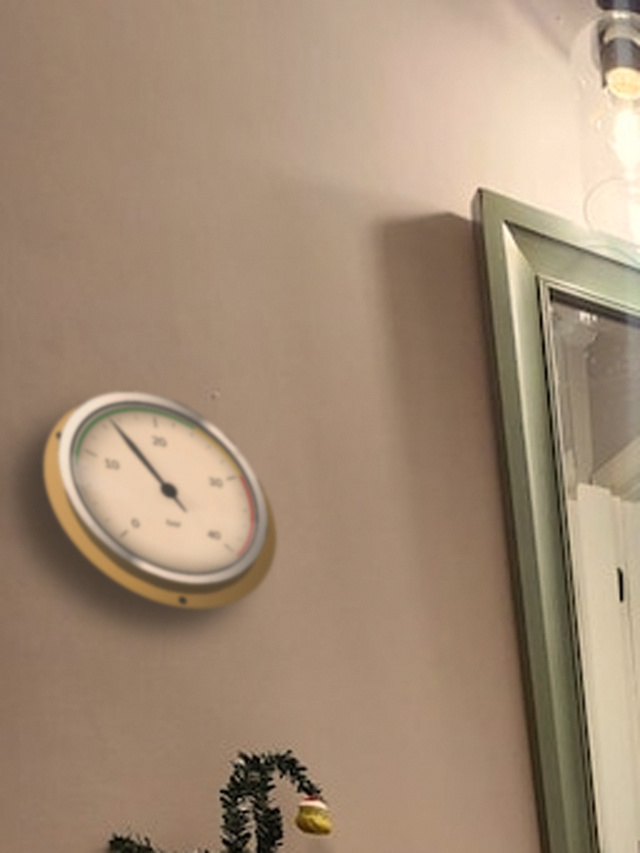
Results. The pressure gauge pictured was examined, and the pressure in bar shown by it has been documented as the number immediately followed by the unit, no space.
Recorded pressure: 15bar
